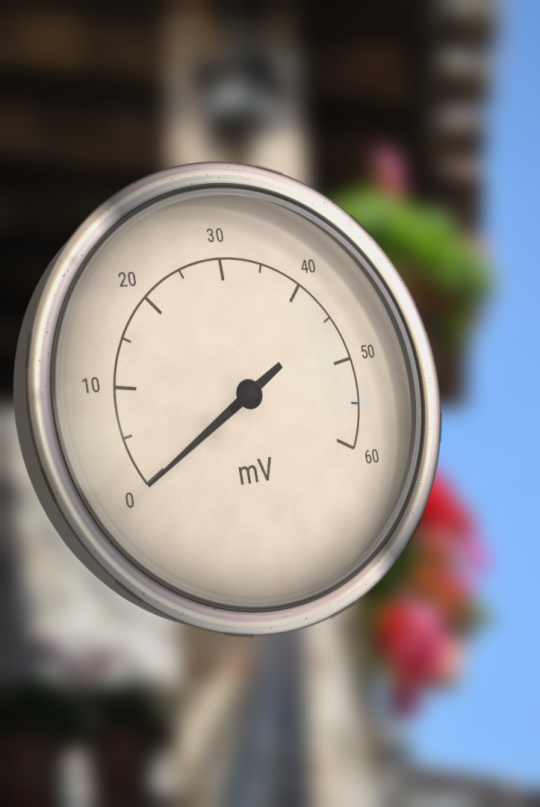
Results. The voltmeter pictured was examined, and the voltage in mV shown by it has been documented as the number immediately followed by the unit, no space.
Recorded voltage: 0mV
